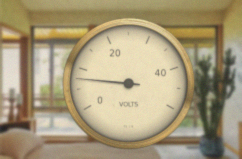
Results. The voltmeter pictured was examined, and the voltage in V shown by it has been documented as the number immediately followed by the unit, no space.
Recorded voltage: 7.5V
